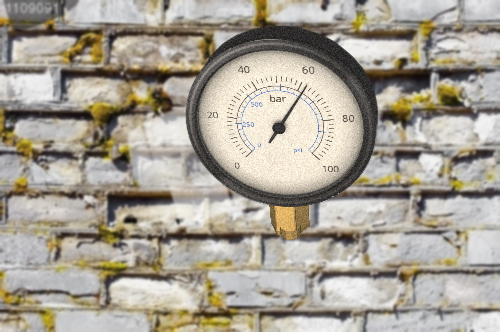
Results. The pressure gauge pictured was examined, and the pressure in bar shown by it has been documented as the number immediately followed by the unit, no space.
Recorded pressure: 62bar
